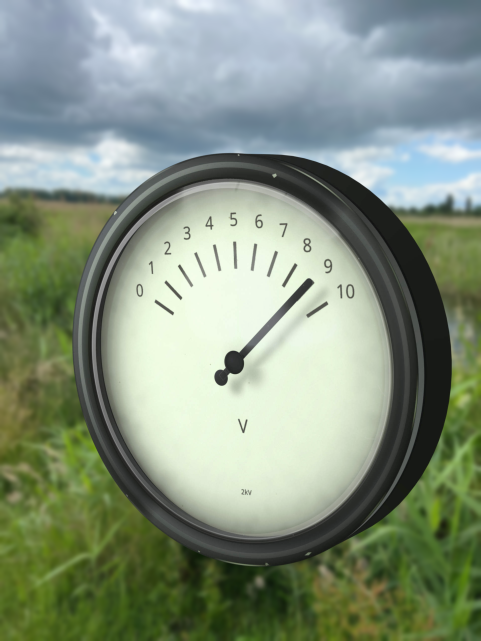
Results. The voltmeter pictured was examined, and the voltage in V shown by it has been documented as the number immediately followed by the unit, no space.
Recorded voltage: 9V
